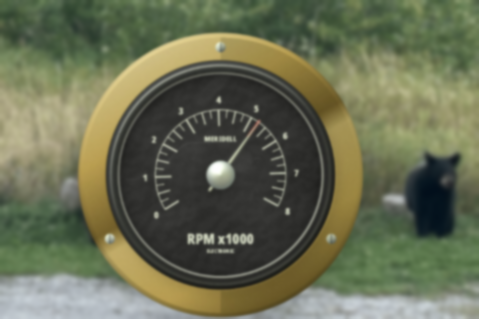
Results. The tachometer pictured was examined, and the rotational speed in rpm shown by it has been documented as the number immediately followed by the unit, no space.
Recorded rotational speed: 5250rpm
